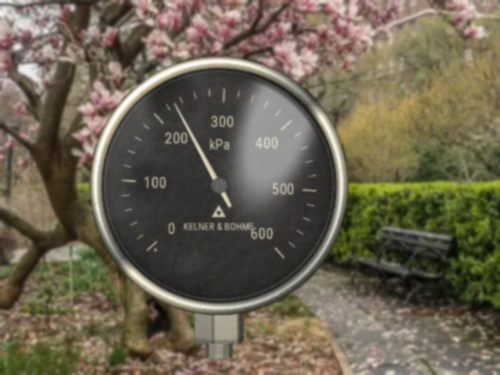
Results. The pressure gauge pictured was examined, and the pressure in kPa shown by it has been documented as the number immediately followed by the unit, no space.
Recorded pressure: 230kPa
